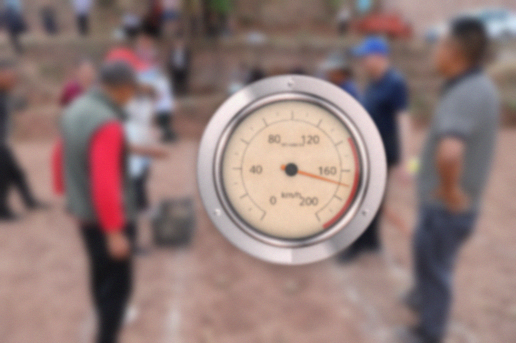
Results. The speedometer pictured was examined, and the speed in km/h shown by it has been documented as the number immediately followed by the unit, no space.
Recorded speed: 170km/h
